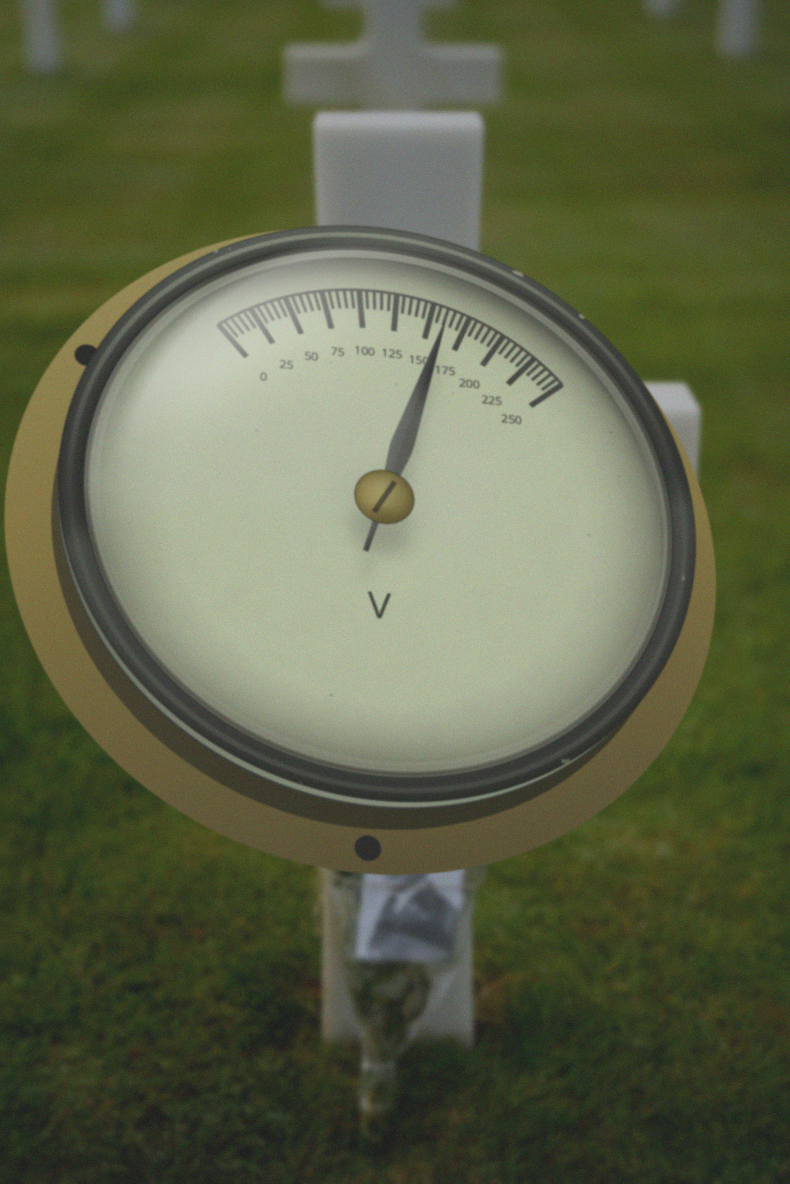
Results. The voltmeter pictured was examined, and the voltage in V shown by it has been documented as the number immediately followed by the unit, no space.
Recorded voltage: 160V
